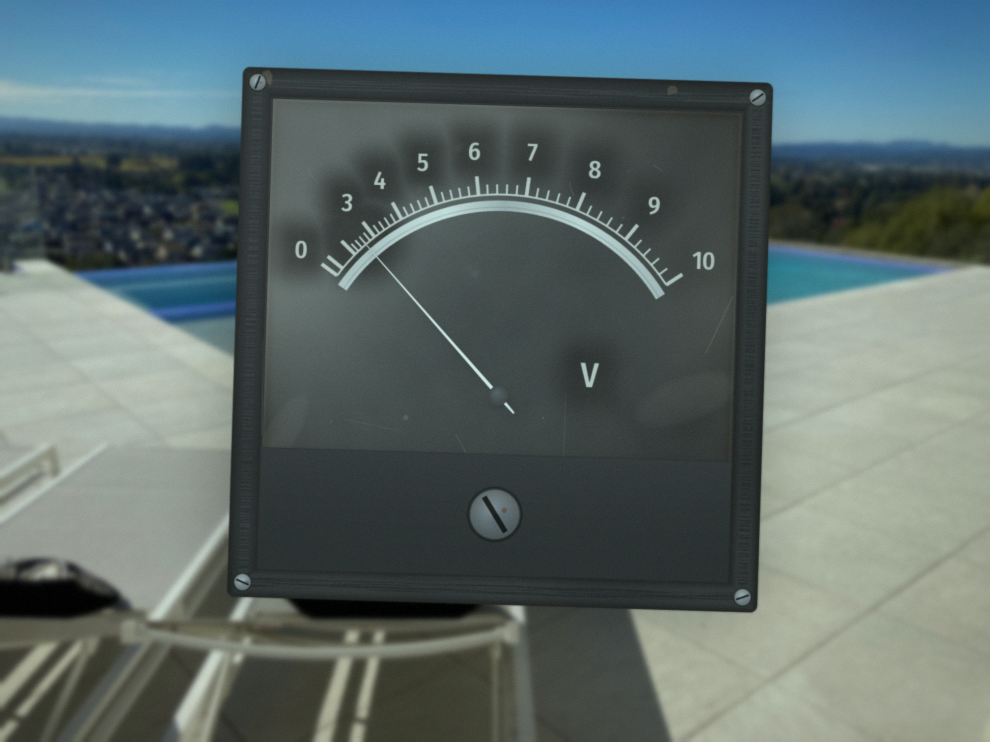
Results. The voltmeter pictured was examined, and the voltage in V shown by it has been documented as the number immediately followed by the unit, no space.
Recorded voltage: 2.6V
